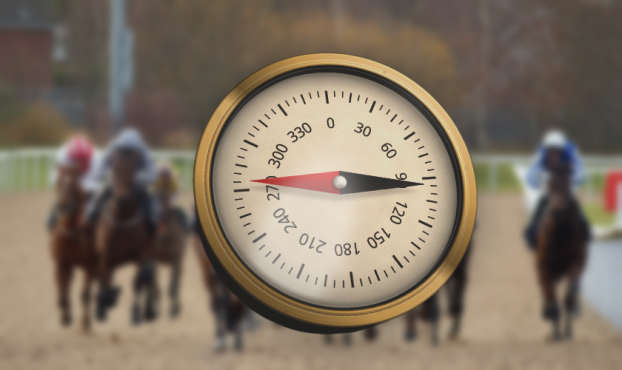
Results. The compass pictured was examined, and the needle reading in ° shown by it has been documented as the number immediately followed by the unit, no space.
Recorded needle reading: 275°
